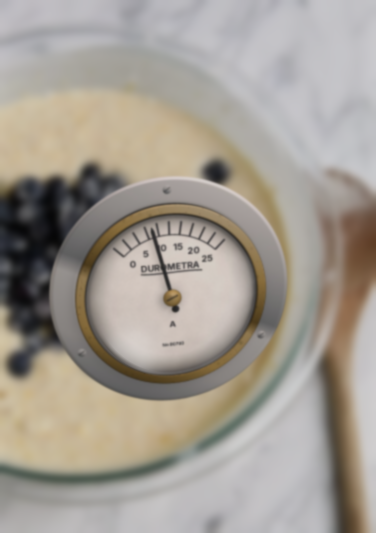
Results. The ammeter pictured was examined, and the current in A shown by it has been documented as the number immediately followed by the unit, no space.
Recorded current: 8.75A
